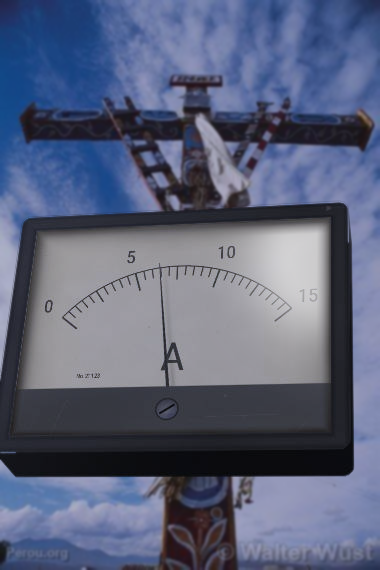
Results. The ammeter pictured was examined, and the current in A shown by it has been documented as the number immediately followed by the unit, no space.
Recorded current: 6.5A
